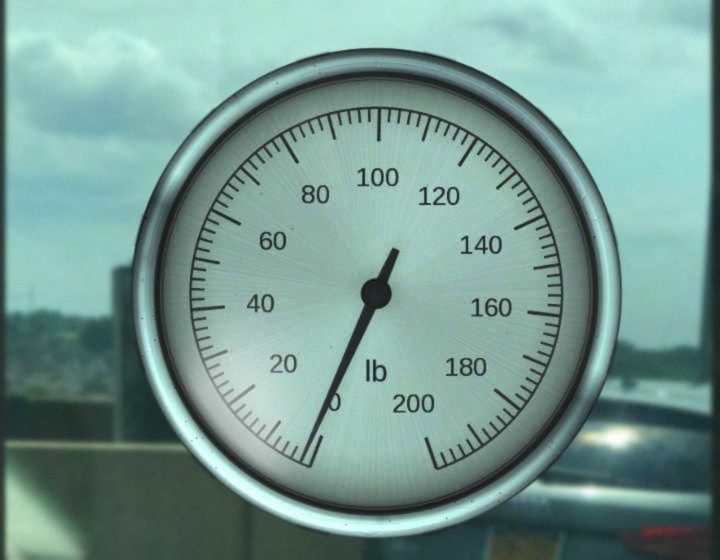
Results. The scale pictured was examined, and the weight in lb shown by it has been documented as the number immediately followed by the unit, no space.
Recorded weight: 2lb
